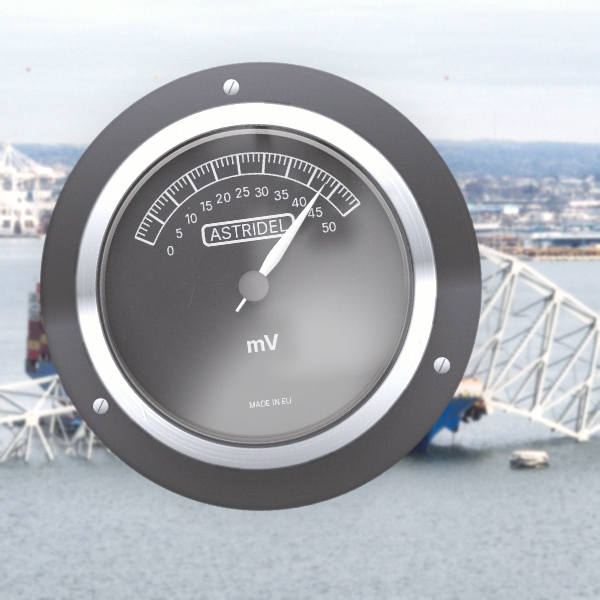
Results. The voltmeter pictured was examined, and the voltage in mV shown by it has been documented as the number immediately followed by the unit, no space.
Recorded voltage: 43mV
